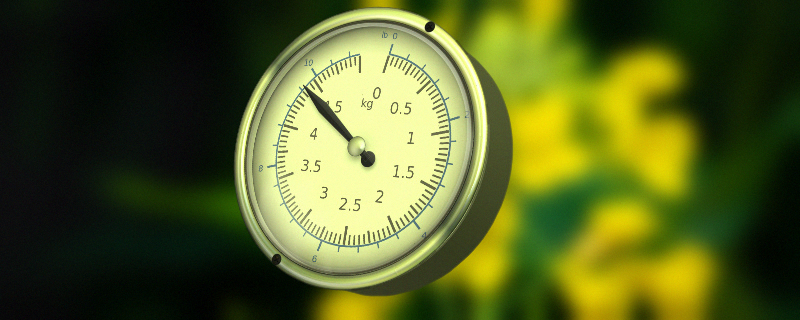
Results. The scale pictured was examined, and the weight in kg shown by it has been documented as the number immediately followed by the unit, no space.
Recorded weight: 4.4kg
